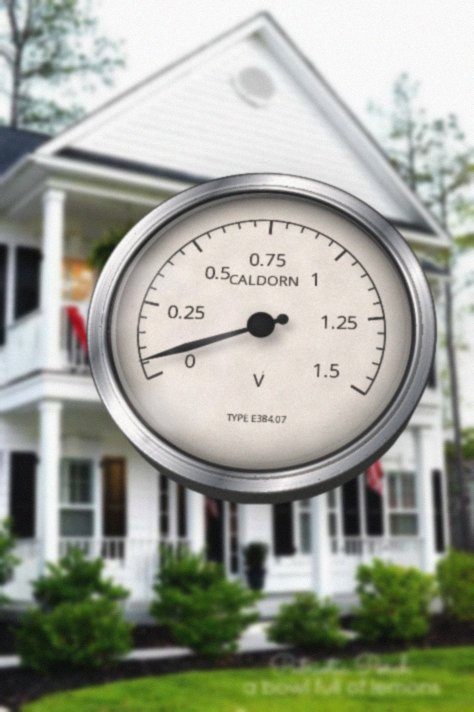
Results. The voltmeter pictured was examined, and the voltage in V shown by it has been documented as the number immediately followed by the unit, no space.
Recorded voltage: 0.05V
